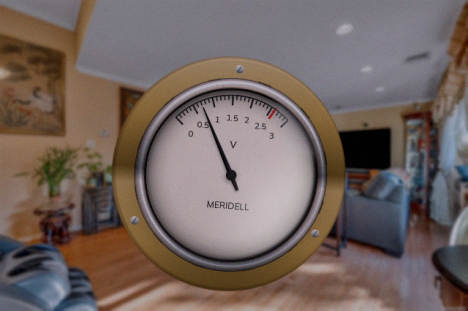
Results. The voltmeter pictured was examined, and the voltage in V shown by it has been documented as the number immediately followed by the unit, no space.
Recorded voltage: 0.7V
